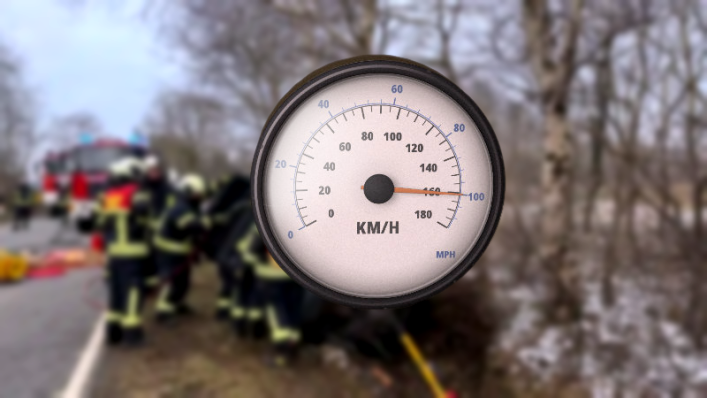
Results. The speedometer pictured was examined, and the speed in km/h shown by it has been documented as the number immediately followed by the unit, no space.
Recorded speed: 160km/h
